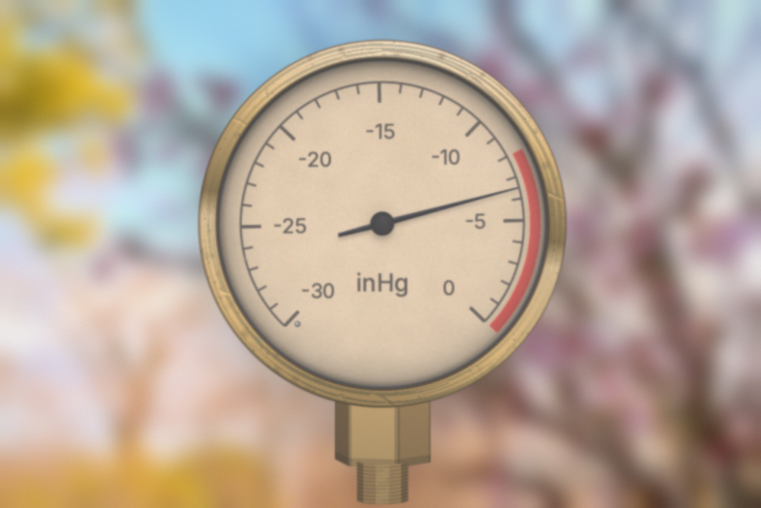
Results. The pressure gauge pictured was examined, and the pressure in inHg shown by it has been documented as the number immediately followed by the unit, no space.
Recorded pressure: -6.5inHg
